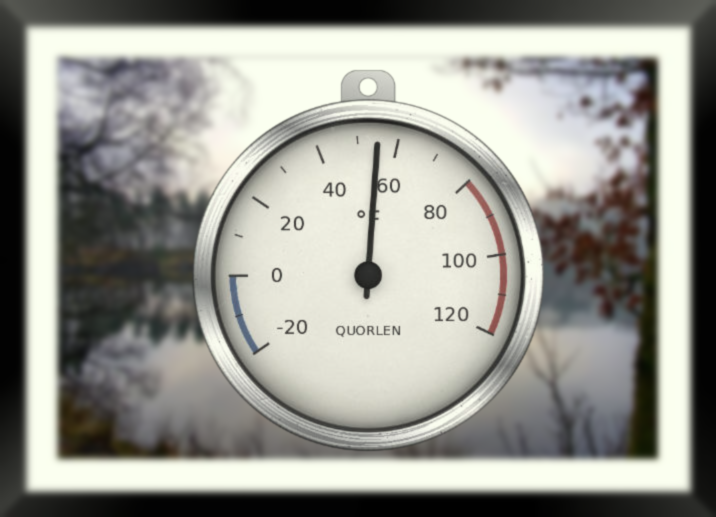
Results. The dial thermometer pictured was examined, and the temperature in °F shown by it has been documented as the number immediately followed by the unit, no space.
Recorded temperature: 55°F
